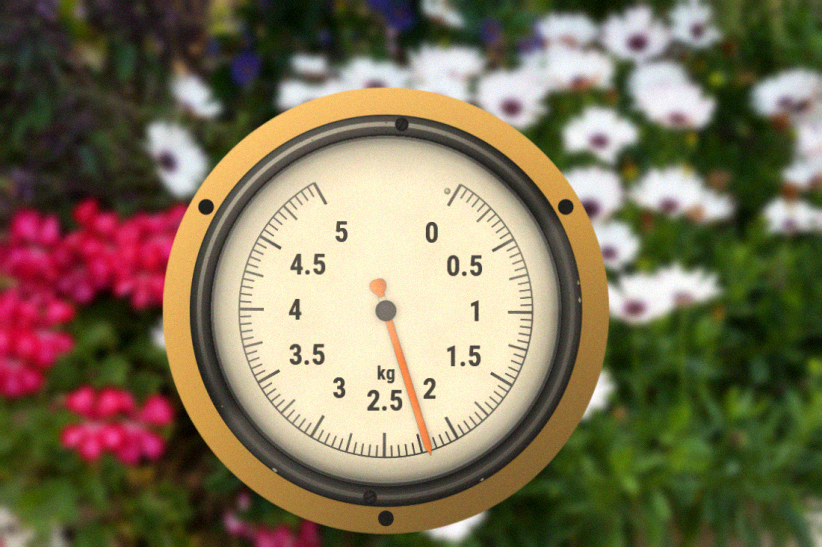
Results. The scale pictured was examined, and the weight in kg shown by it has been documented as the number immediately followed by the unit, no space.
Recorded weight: 2.2kg
